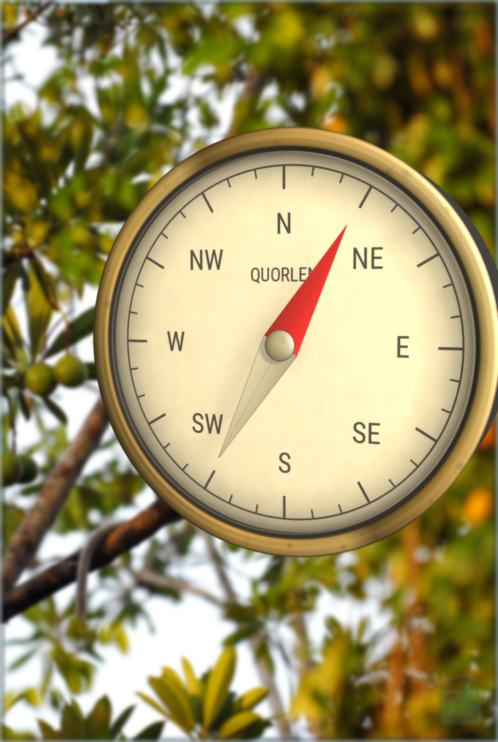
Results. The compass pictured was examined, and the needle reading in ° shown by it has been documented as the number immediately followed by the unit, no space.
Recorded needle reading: 30°
